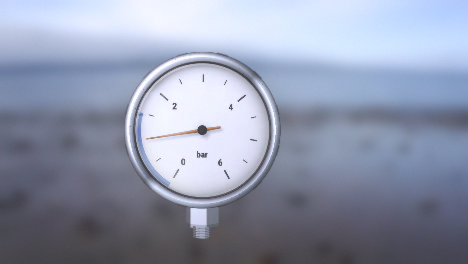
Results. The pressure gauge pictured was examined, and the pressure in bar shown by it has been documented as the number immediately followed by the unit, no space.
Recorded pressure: 1bar
